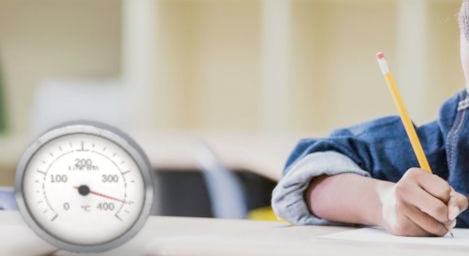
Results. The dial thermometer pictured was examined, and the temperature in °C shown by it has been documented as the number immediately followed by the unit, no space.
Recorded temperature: 360°C
